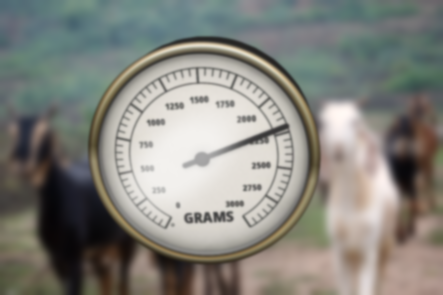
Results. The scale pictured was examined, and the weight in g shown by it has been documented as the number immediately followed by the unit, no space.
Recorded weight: 2200g
